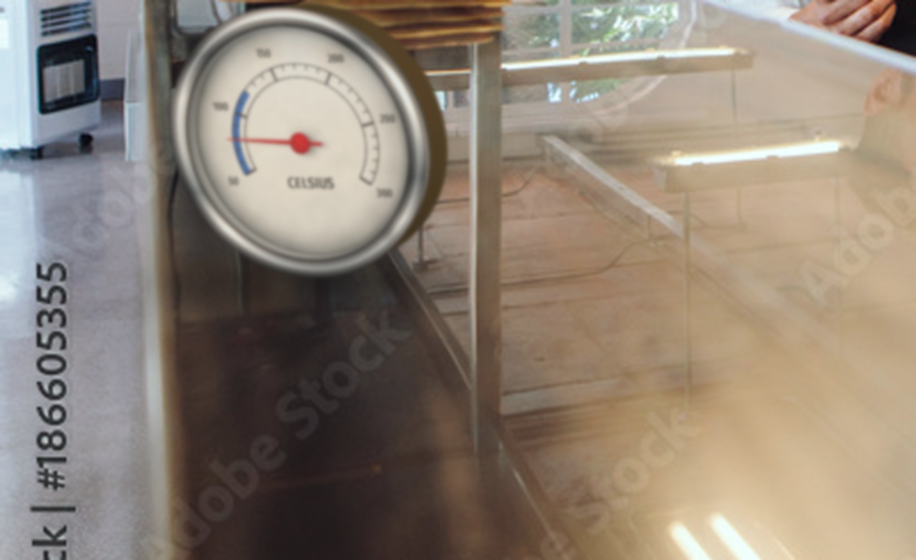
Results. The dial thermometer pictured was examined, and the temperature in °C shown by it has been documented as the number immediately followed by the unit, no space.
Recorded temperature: 80°C
